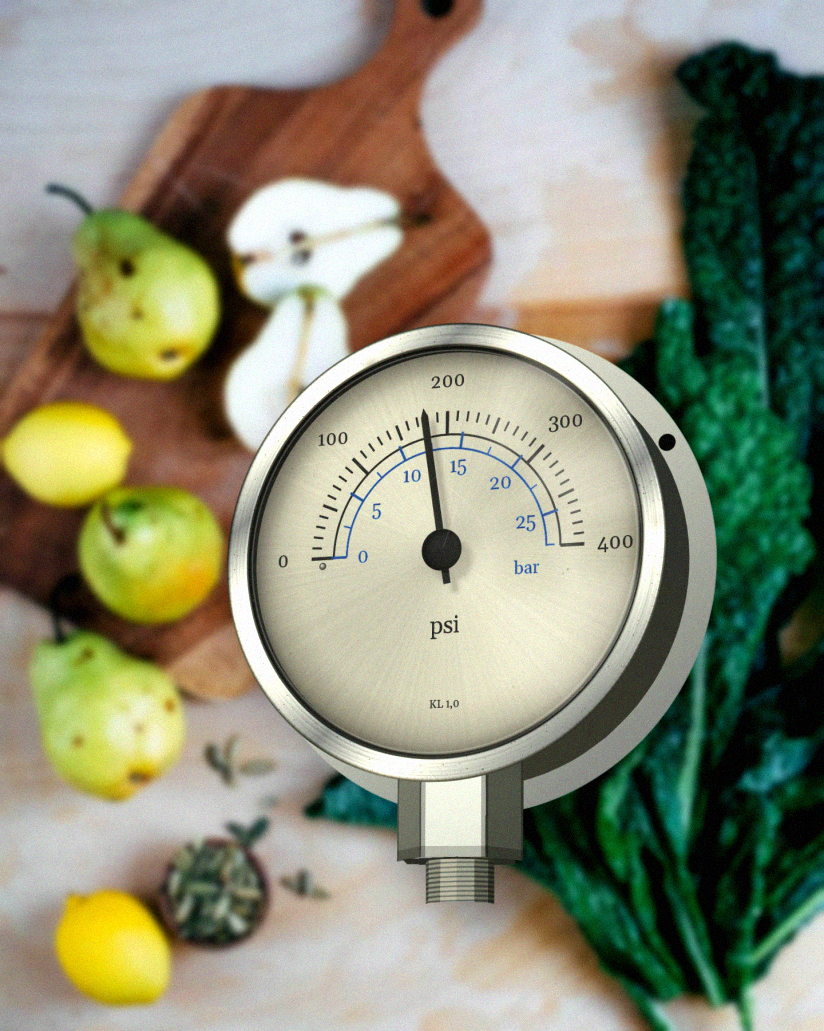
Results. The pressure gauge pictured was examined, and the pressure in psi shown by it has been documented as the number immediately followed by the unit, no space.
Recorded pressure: 180psi
